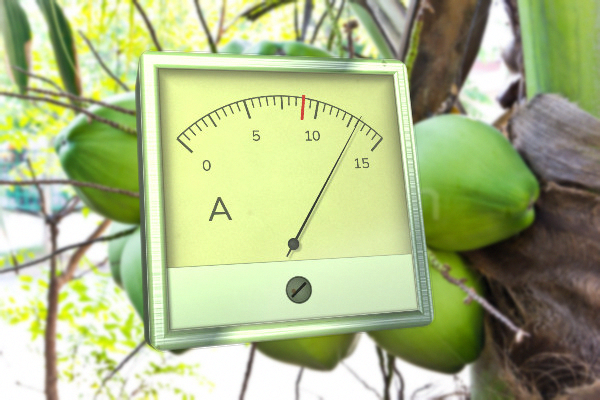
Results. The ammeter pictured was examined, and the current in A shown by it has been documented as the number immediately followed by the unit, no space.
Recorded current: 13A
